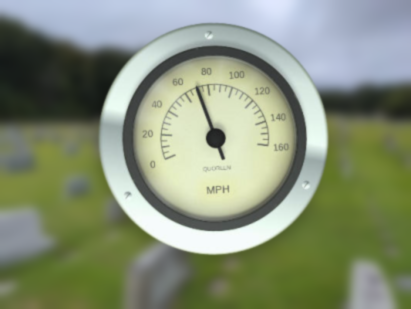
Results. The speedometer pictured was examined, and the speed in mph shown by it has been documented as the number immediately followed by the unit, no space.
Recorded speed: 70mph
